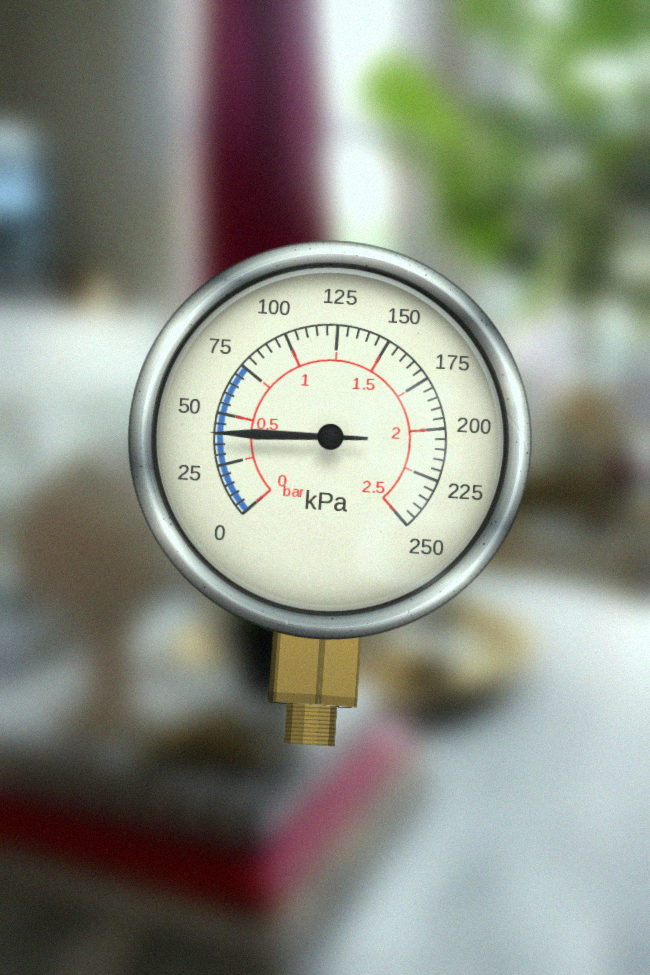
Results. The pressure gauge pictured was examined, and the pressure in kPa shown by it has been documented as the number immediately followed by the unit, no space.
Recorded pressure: 40kPa
